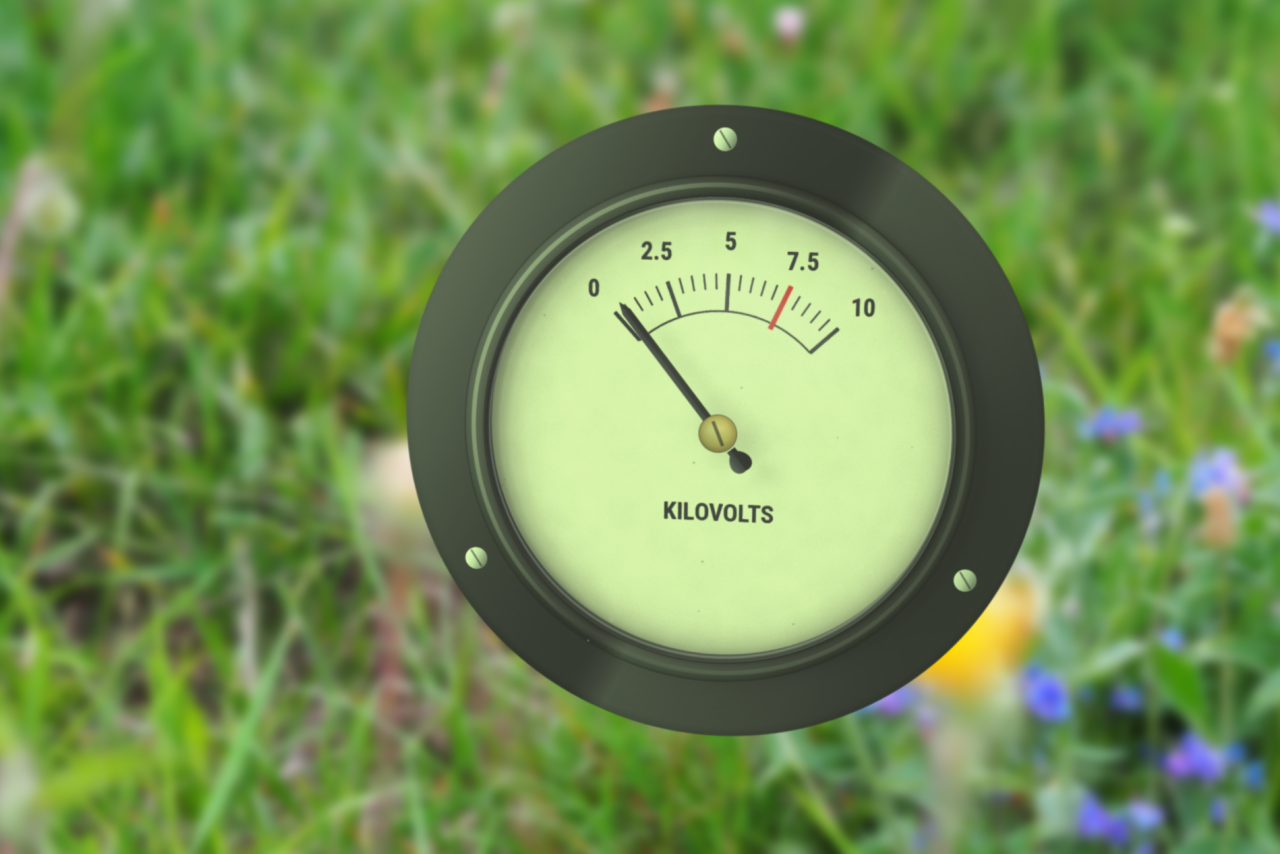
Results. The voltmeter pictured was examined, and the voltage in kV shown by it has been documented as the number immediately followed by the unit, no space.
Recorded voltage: 0.5kV
